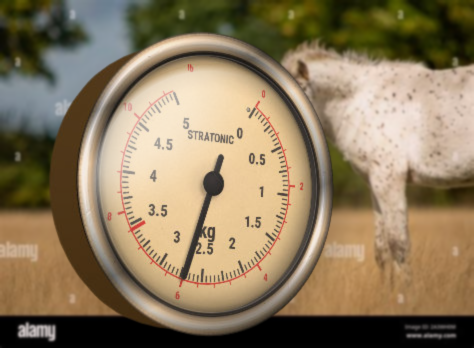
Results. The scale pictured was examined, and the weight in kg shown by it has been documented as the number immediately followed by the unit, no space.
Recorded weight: 2.75kg
